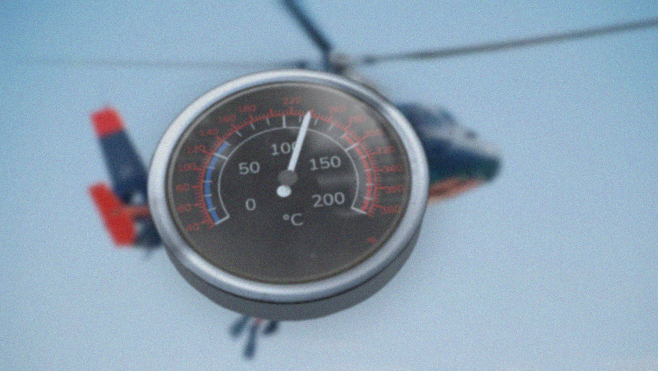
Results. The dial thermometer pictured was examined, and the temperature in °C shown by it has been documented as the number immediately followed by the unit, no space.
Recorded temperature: 115°C
